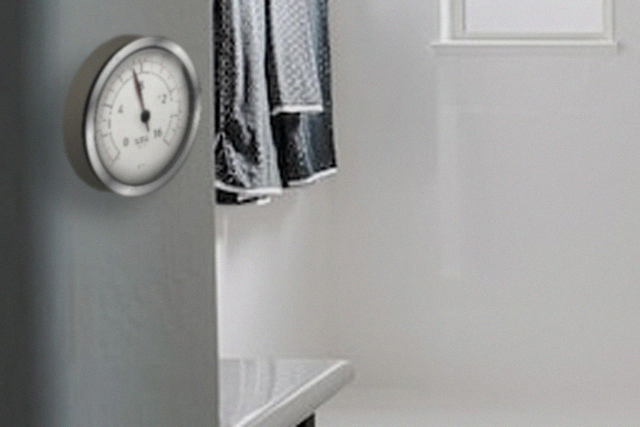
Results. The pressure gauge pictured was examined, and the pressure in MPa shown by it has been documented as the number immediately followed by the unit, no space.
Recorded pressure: 7MPa
